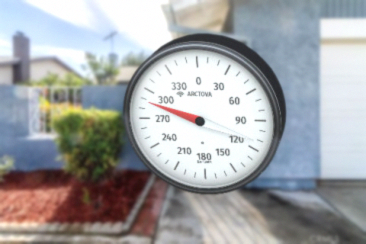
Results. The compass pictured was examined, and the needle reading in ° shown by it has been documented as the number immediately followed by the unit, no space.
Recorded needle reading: 290°
